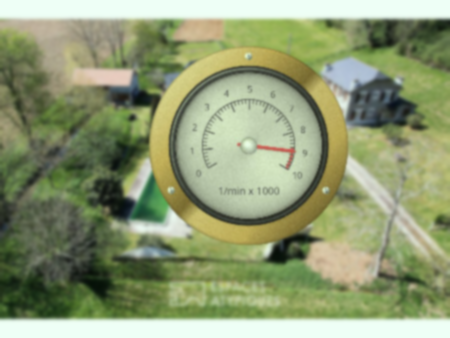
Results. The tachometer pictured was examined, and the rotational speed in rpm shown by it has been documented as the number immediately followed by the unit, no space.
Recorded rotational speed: 9000rpm
